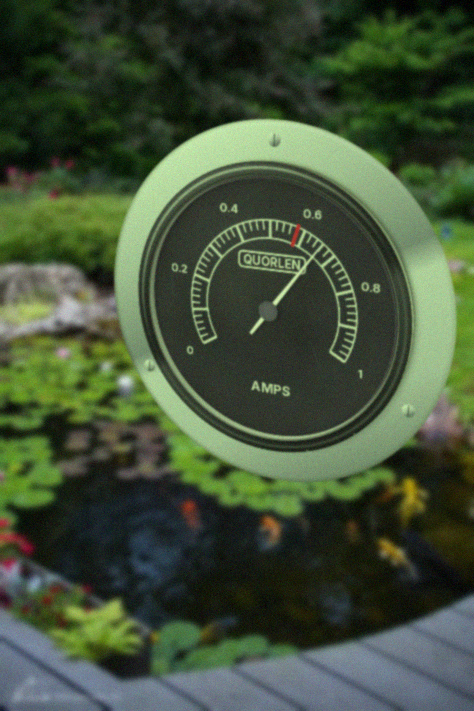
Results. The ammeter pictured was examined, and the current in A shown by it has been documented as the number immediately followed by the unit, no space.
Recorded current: 0.66A
